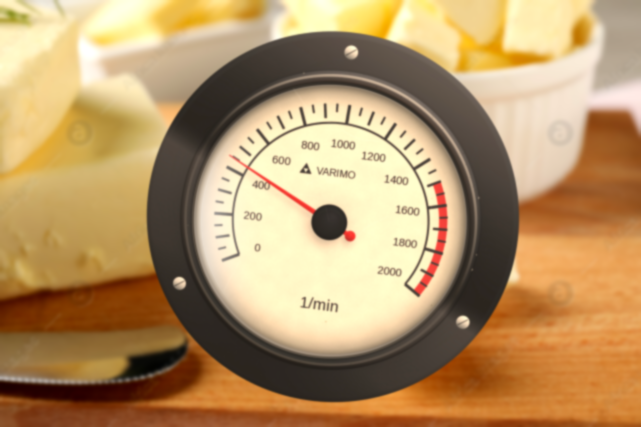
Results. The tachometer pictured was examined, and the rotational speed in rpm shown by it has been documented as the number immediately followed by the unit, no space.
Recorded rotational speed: 450rpm
